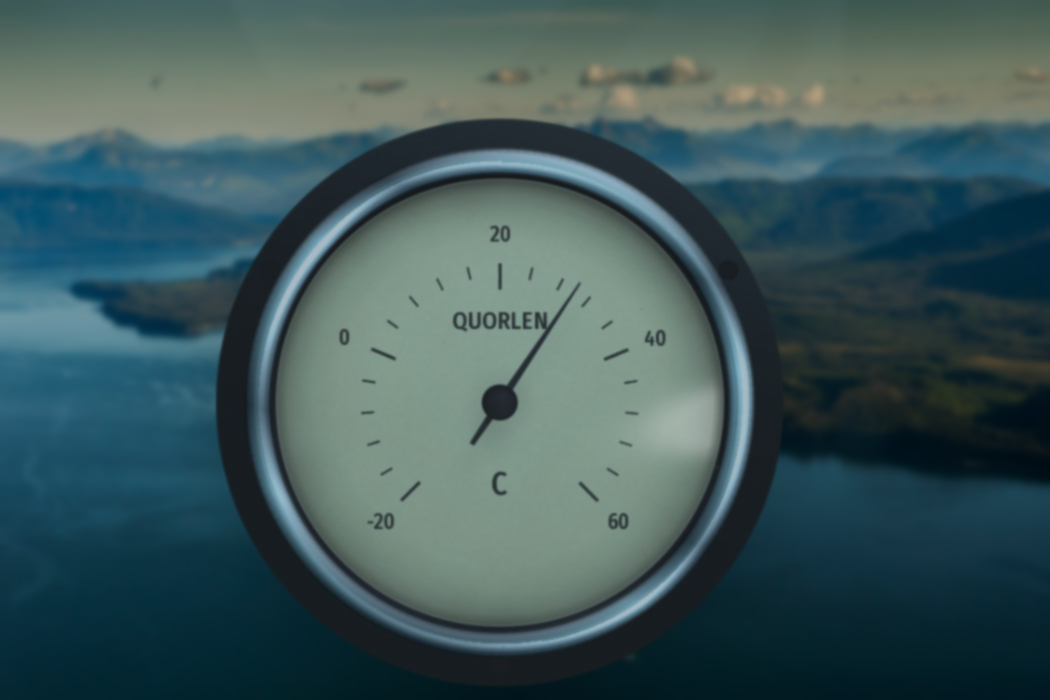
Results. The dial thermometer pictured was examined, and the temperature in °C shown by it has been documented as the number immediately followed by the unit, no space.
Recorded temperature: 30°C
